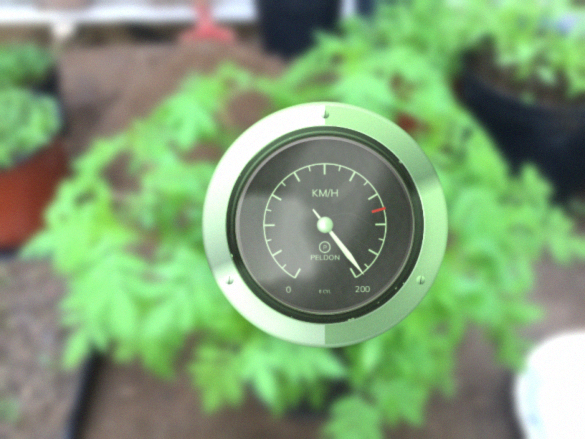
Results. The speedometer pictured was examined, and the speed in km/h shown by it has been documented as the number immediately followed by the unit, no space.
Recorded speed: 195km/h
